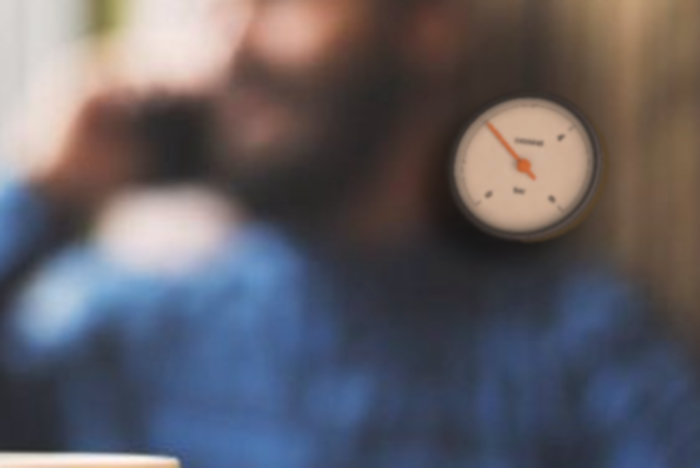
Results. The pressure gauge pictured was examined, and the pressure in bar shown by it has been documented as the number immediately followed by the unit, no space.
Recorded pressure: 2bar
